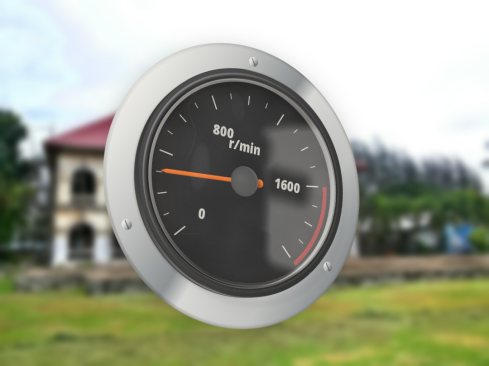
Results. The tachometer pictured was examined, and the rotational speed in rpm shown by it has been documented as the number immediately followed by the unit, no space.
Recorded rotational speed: 300rpm
